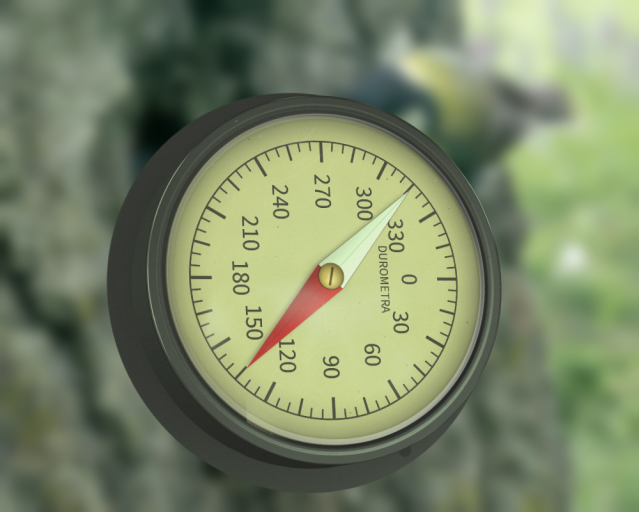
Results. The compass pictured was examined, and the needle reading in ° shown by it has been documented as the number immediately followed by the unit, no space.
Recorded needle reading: 135°
